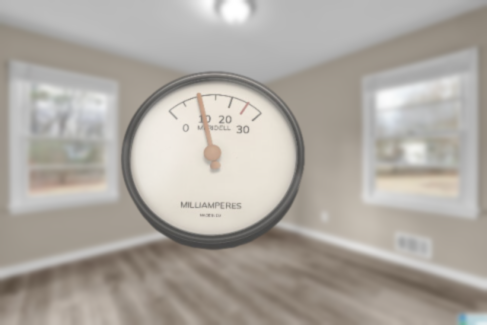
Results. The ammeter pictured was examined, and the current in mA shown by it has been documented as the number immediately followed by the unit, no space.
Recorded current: 10mA
